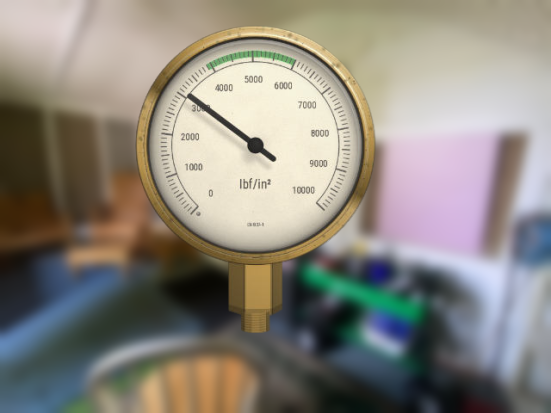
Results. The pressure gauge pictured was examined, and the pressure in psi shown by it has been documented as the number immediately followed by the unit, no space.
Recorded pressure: 3100psi
